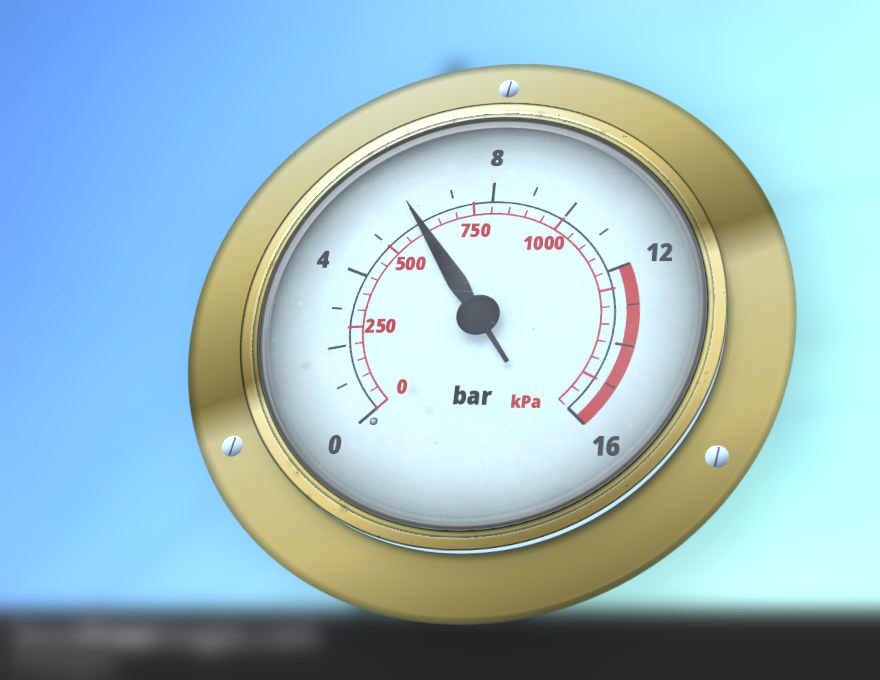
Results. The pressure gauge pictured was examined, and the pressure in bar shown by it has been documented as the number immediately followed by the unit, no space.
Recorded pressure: 6bar
